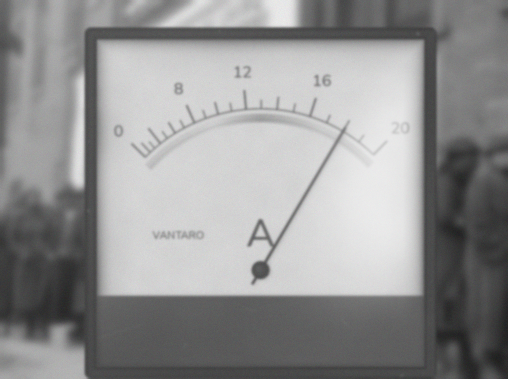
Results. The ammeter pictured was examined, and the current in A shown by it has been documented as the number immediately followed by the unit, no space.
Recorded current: 18A
